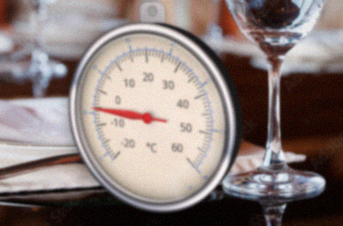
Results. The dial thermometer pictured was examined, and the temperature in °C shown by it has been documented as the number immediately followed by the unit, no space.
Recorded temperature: -5°C
